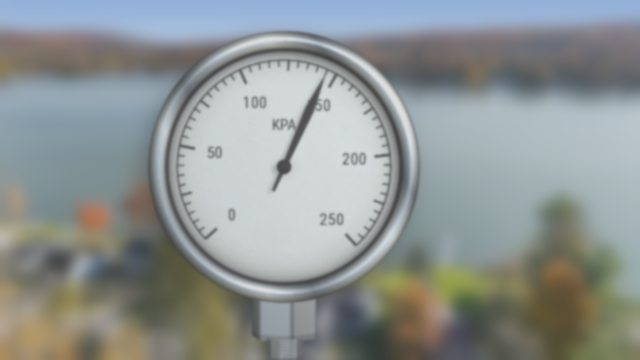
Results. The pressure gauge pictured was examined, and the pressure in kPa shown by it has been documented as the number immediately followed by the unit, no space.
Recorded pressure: 145kPa
